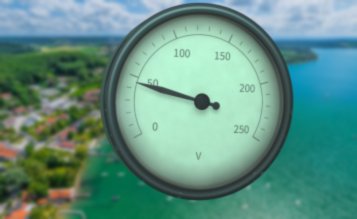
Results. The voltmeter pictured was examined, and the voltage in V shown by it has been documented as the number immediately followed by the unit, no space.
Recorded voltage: 45V
